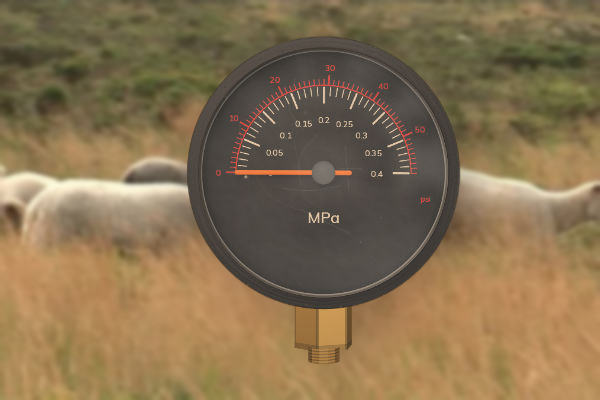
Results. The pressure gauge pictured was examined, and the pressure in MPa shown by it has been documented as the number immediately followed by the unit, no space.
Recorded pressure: 0MPa
